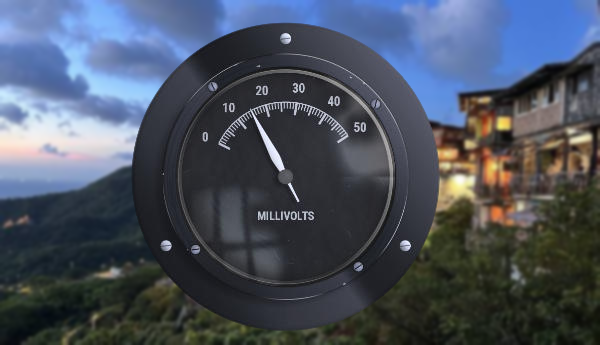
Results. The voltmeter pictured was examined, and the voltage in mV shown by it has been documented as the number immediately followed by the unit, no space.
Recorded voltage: 15mV
